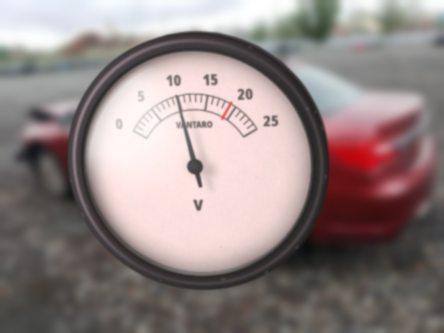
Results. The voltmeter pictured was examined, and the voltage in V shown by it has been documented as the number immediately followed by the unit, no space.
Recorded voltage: 10V
